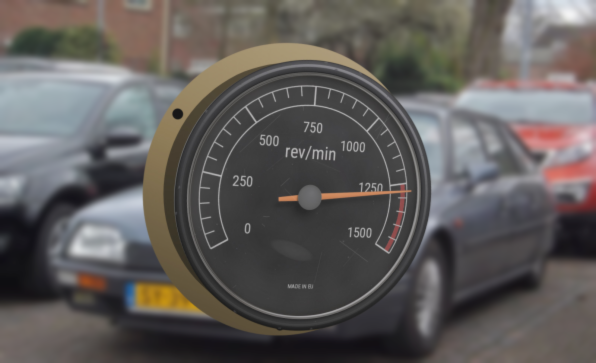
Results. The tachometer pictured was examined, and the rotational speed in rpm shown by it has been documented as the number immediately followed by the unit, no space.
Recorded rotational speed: 1275rpm
